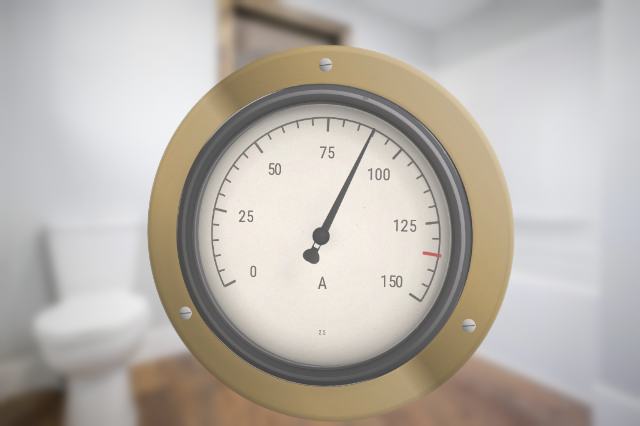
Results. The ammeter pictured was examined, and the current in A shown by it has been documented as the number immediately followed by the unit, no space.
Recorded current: 90A
